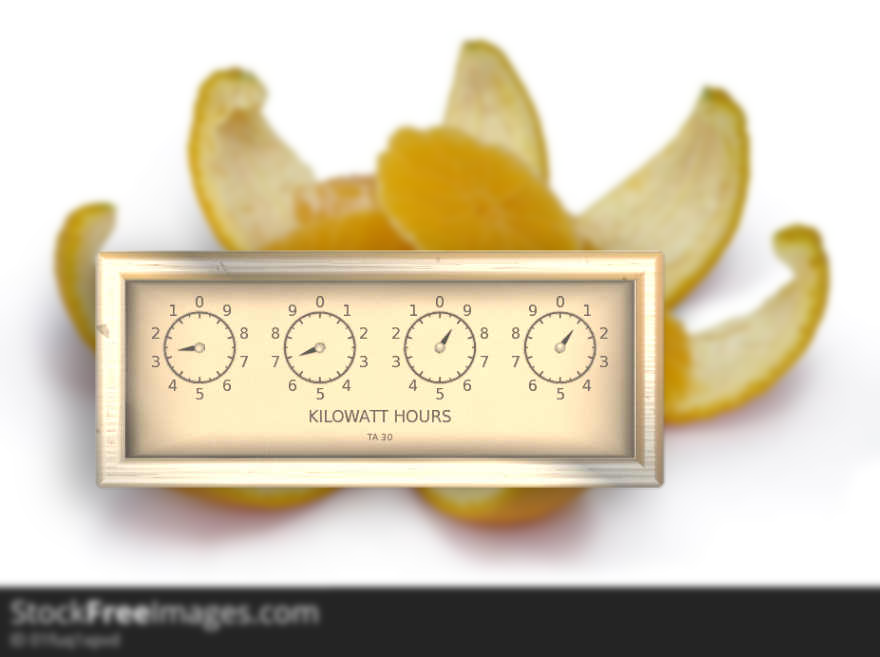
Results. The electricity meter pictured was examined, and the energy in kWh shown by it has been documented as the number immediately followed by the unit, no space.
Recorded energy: 2691kWh
